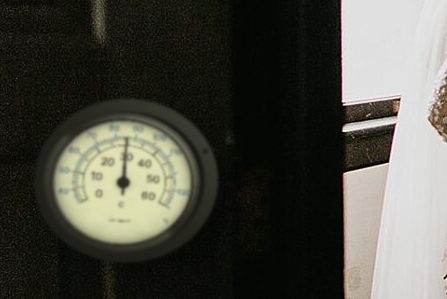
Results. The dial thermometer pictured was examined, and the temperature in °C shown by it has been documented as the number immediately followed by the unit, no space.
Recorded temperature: 30°C
